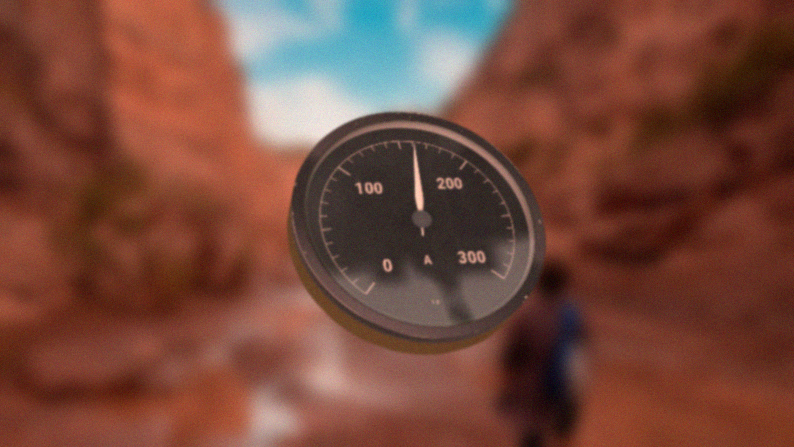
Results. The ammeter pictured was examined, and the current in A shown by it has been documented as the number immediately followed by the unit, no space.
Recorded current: 160A
